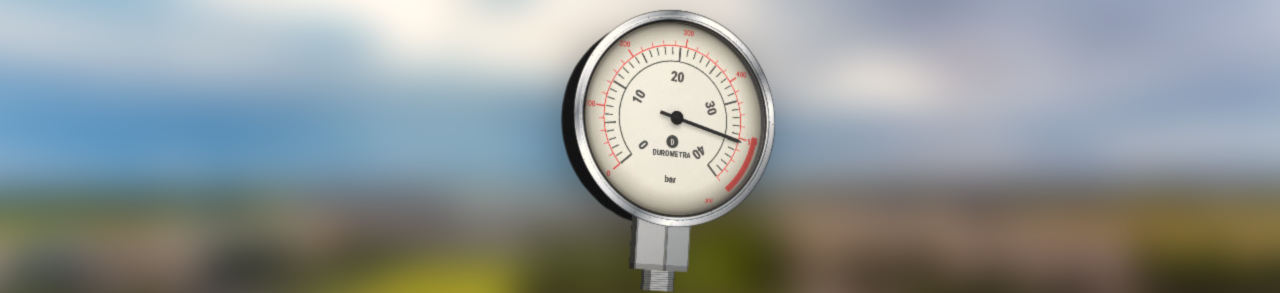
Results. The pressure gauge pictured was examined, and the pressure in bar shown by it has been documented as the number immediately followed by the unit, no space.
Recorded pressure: 35bar
